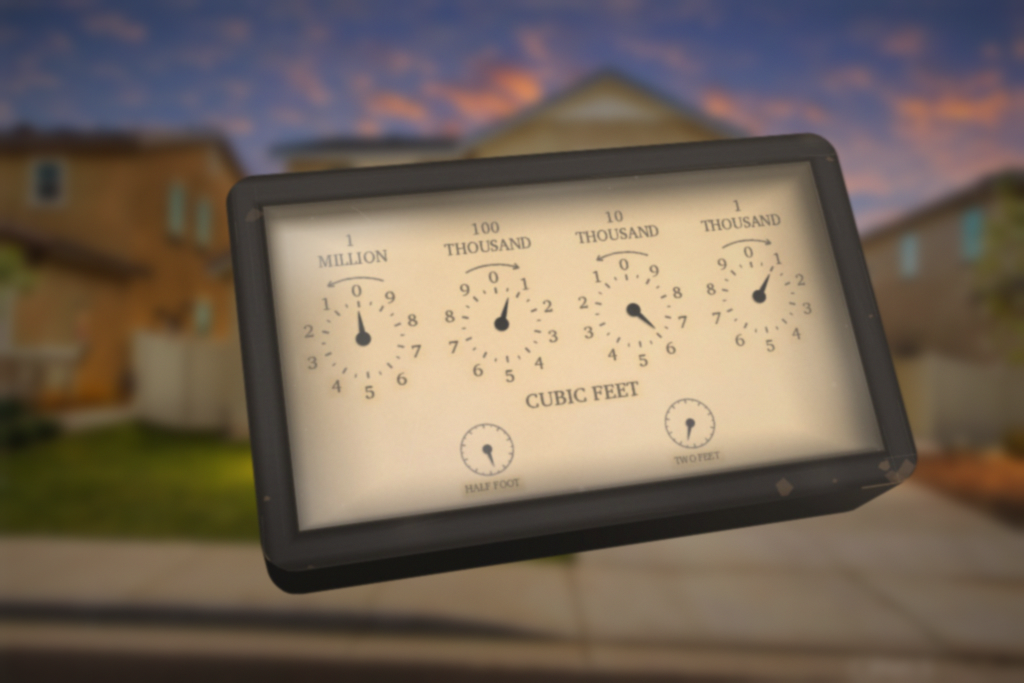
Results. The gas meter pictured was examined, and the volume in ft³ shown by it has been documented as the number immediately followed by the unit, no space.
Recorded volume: 6100ft³
